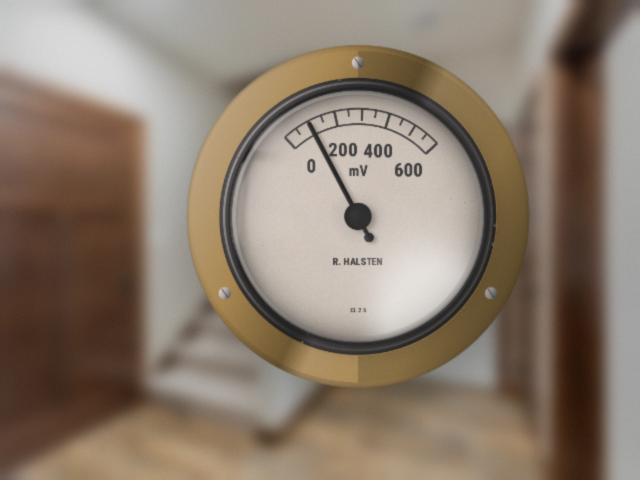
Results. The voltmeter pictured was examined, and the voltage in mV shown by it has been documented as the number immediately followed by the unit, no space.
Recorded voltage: 100mV
